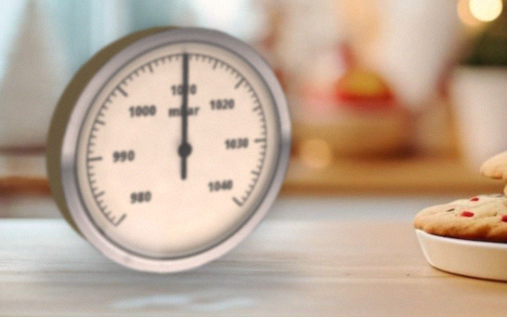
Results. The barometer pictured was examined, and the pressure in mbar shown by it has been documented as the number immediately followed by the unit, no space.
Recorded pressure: 1010mbar
